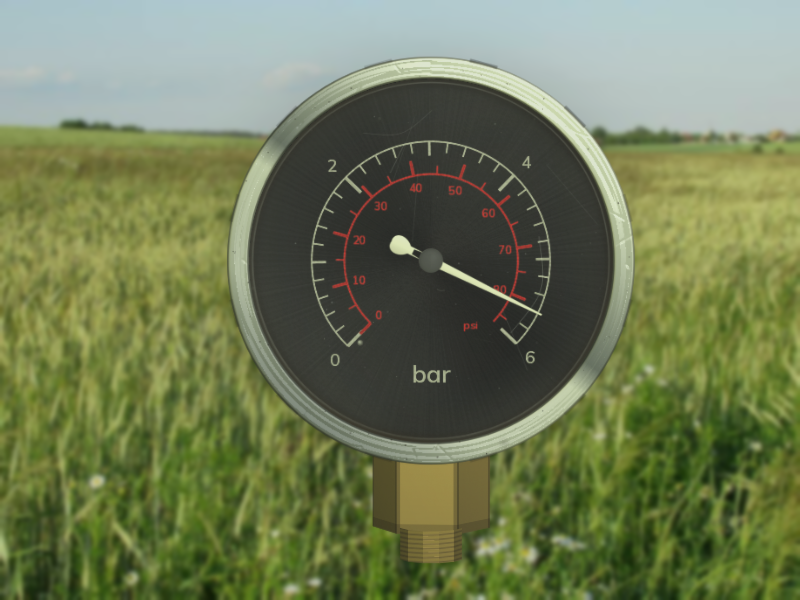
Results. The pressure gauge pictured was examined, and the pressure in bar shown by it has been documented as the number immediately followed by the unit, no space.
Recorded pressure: 5.6bar
